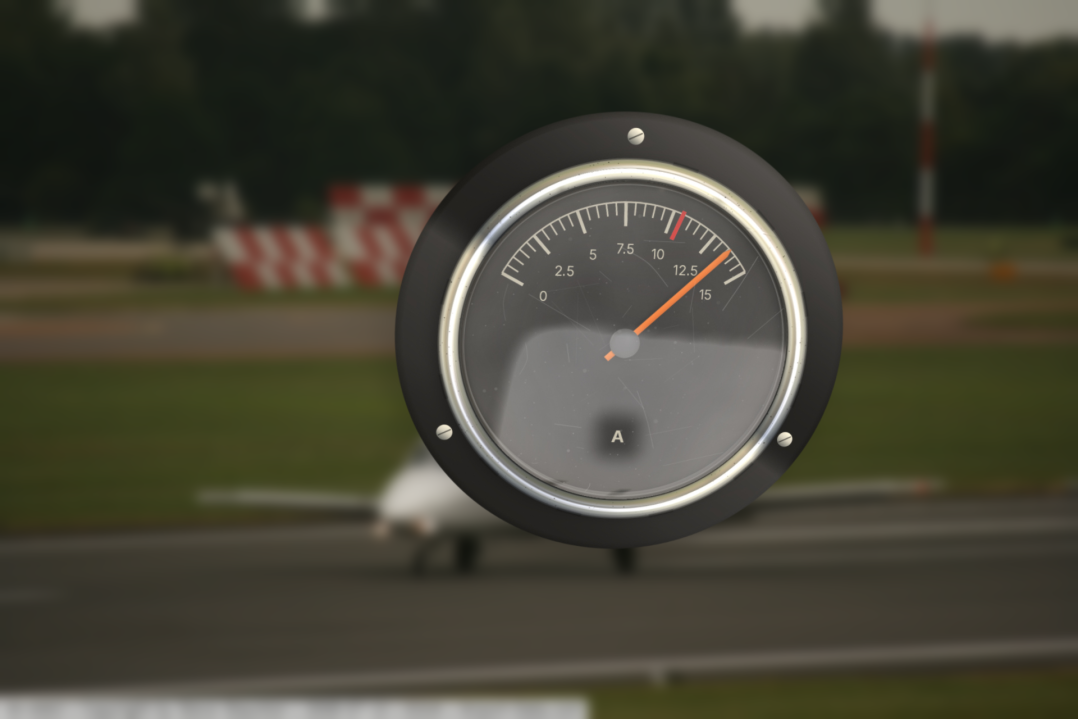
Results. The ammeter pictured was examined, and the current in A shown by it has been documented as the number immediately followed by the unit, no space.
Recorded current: 13.5A
